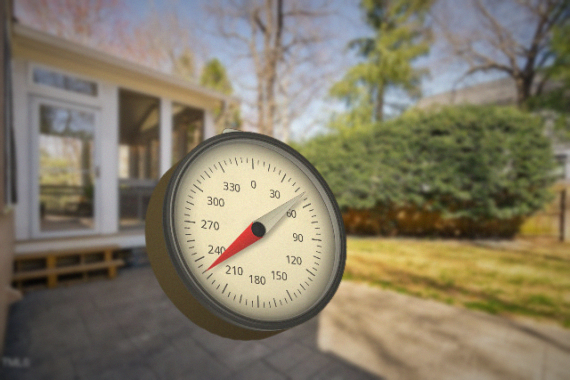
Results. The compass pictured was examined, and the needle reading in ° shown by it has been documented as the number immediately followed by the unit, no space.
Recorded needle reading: 230°
